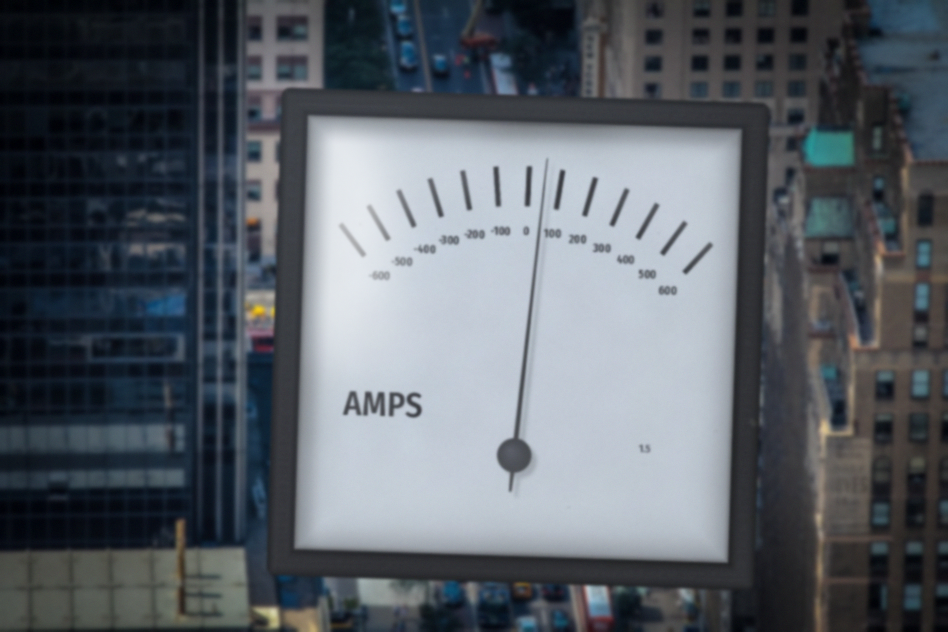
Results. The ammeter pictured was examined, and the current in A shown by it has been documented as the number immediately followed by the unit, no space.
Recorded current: 50A
